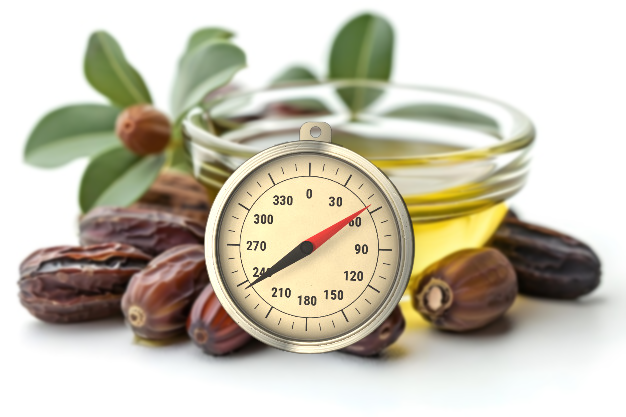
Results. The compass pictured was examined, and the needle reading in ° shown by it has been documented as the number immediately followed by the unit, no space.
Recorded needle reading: 55°
